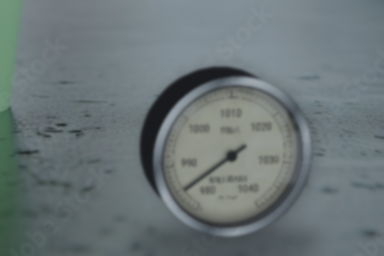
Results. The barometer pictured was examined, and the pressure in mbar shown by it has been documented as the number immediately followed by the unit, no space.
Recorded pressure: 985mbar
